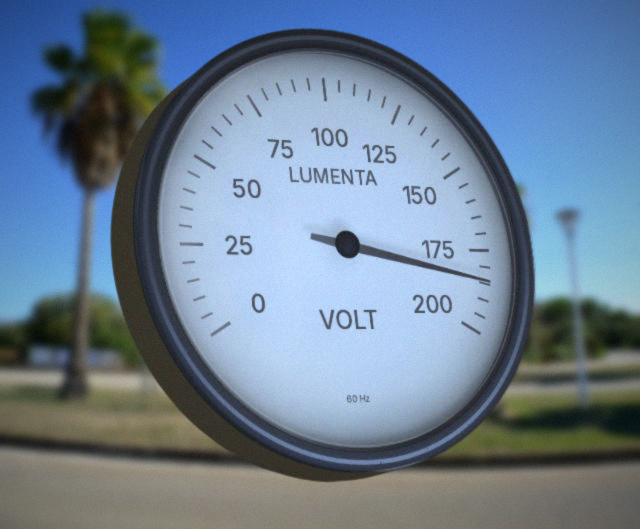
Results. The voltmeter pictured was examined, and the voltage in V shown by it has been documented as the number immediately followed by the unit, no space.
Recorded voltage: 185V
